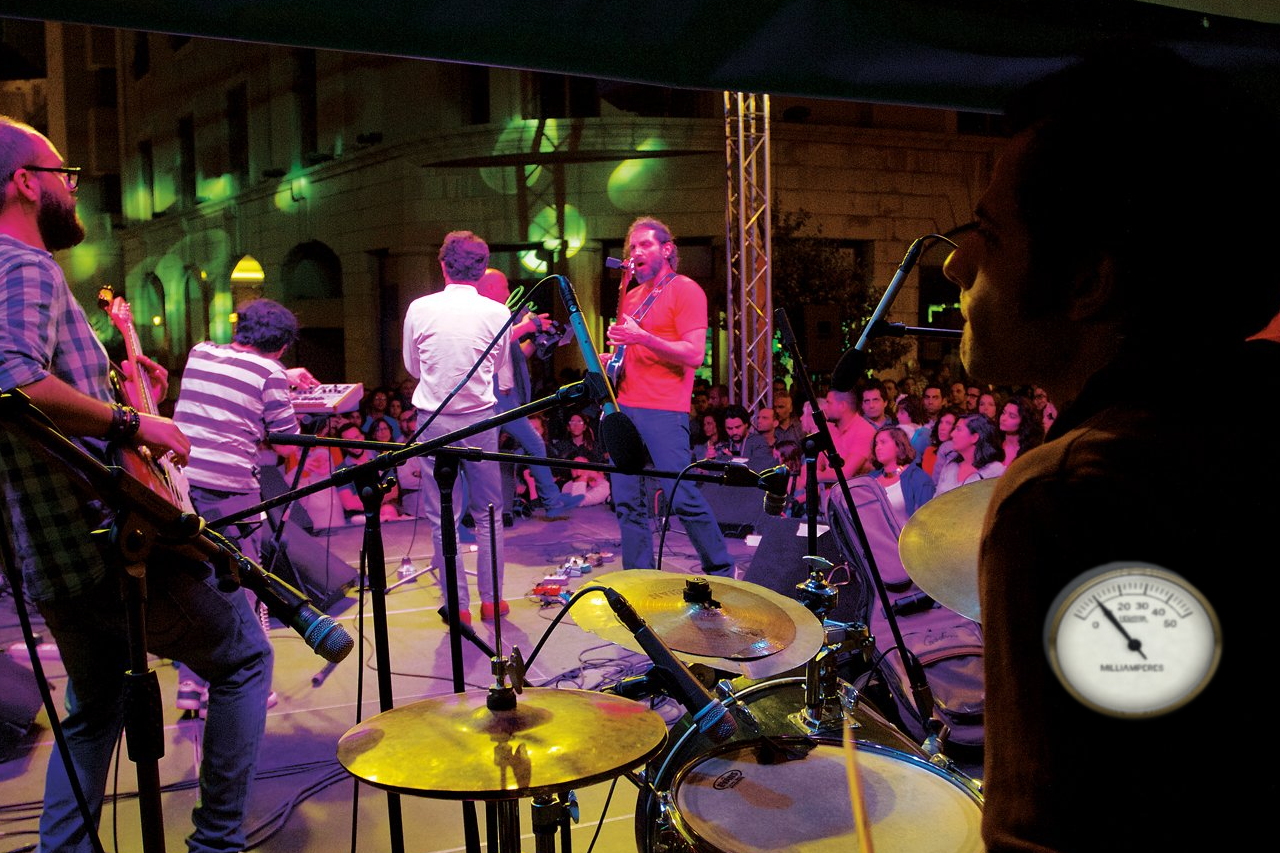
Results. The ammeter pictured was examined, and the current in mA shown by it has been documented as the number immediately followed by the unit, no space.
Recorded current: 10mA
